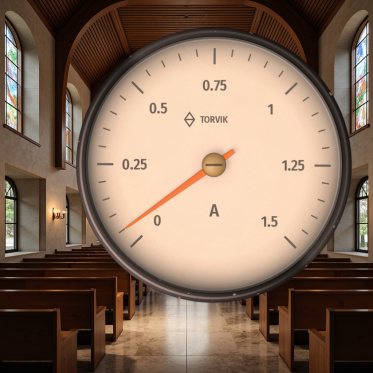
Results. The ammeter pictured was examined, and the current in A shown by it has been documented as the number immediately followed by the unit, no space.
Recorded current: 0.05A
